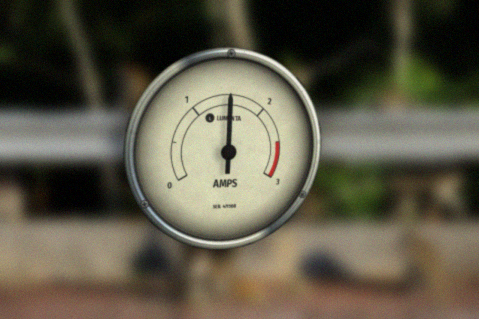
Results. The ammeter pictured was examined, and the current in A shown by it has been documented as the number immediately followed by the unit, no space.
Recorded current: 1.5A
